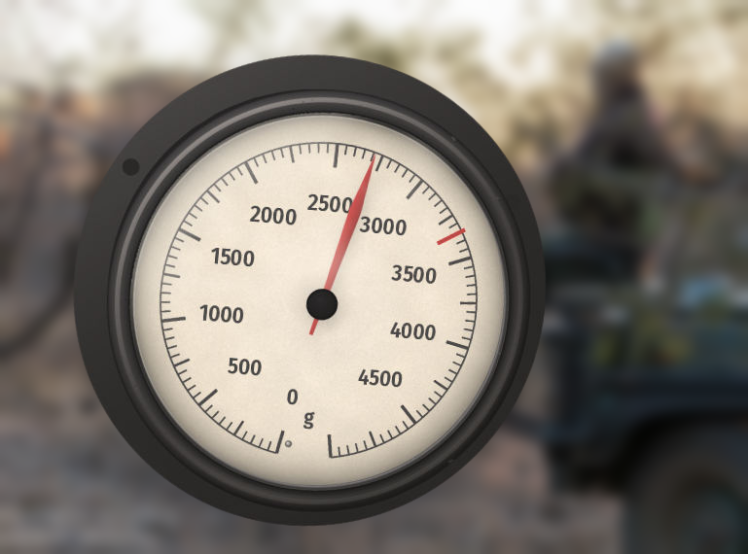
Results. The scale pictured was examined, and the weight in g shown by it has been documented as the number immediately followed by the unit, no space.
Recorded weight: 2700g
